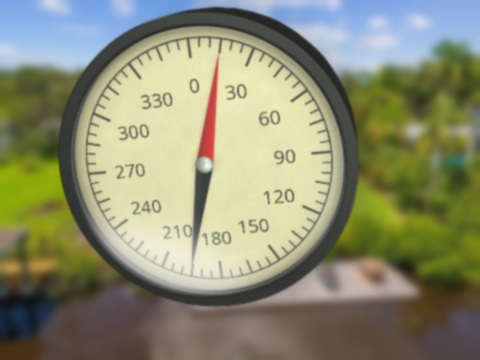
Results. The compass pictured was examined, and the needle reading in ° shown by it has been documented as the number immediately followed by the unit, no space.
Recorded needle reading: 15°
